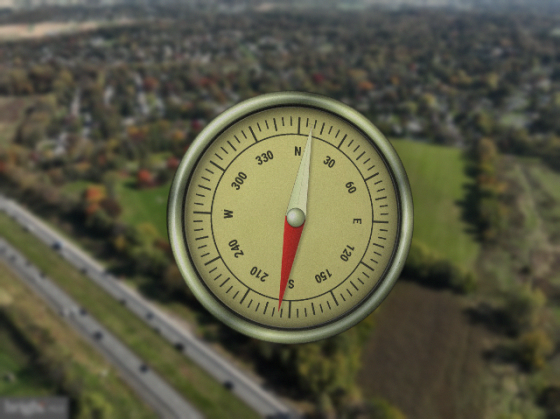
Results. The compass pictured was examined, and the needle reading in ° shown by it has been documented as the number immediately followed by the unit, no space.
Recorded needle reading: 187.5°
